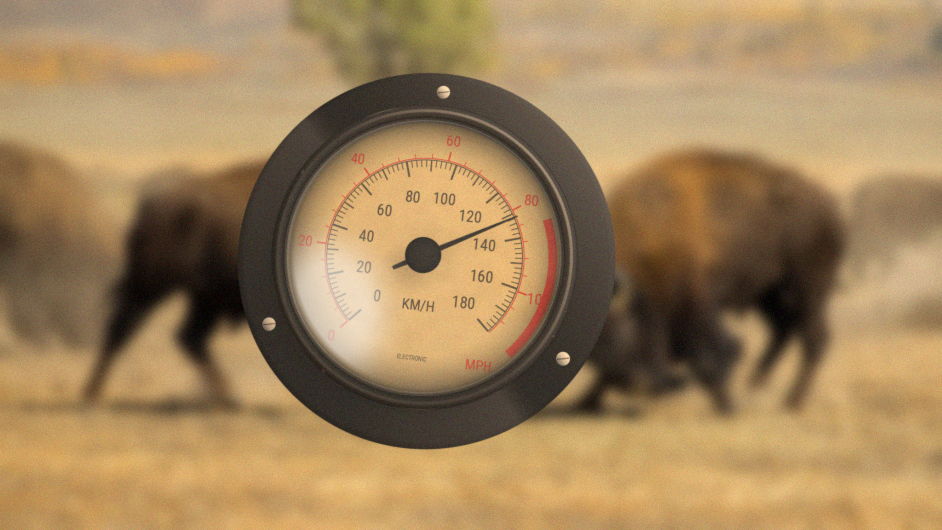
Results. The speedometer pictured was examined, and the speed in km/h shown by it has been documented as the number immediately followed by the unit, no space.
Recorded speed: 132km/h
